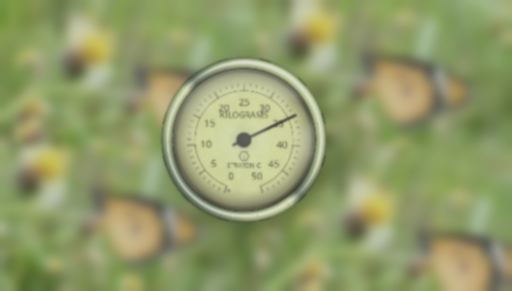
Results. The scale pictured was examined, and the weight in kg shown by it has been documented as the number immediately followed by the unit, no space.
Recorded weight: 35kg
